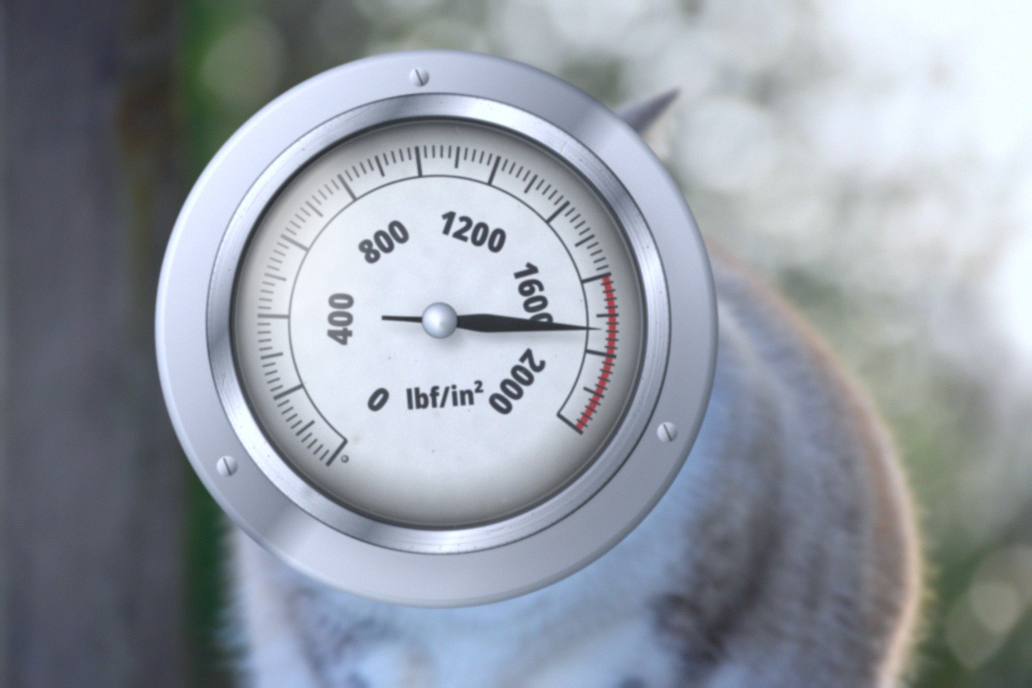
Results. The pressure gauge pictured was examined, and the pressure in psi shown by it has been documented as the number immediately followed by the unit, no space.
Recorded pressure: 1740psi
